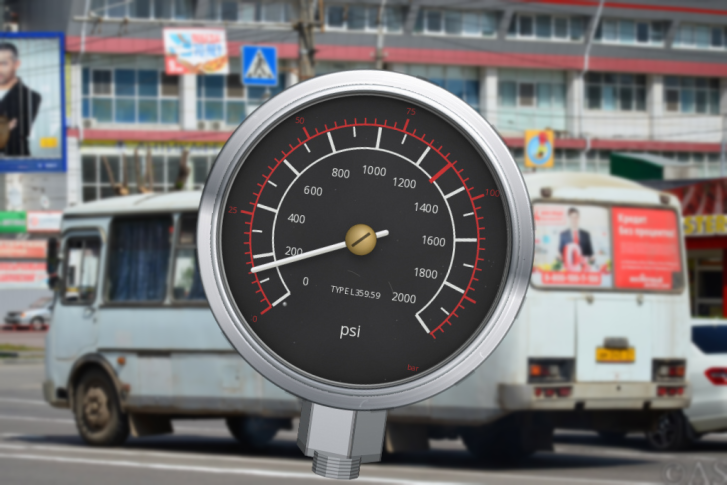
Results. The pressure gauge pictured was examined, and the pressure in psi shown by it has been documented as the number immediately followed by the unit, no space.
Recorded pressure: 150psi
